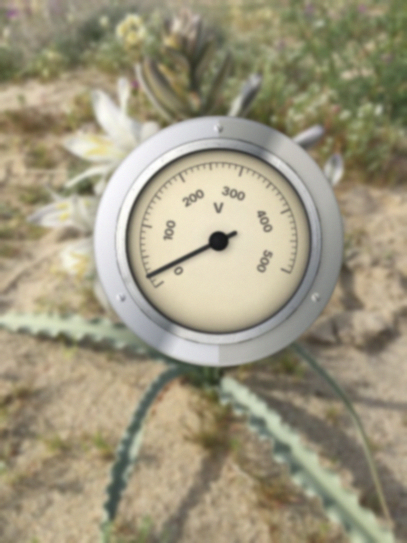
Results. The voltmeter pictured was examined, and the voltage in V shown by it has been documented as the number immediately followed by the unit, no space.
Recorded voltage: 20V
